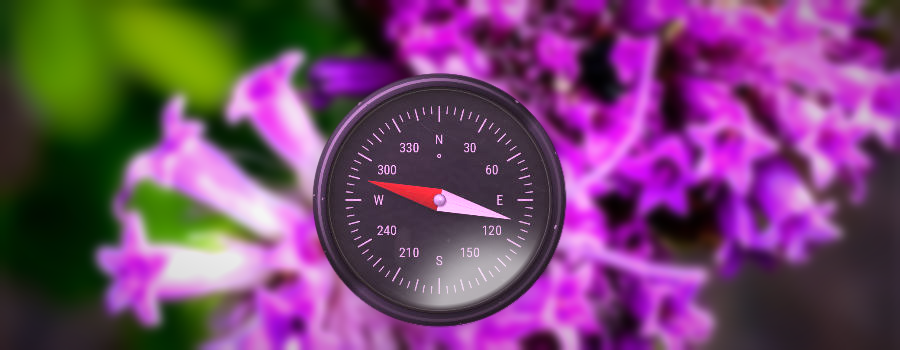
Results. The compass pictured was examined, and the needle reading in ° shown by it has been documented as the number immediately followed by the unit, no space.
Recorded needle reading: 285°
